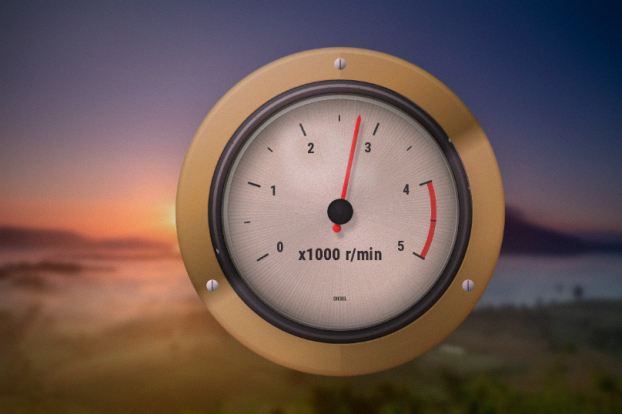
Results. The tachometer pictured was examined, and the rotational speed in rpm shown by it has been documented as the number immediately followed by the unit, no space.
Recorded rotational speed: 2750rpm
